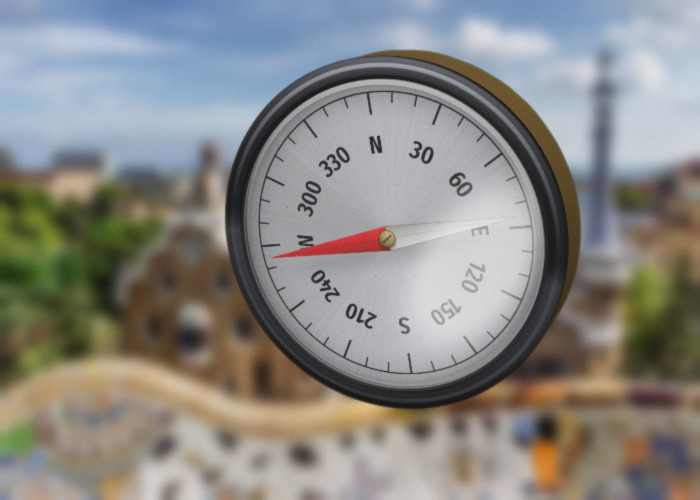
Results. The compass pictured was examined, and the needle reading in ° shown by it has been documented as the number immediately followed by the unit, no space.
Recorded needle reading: 265°
